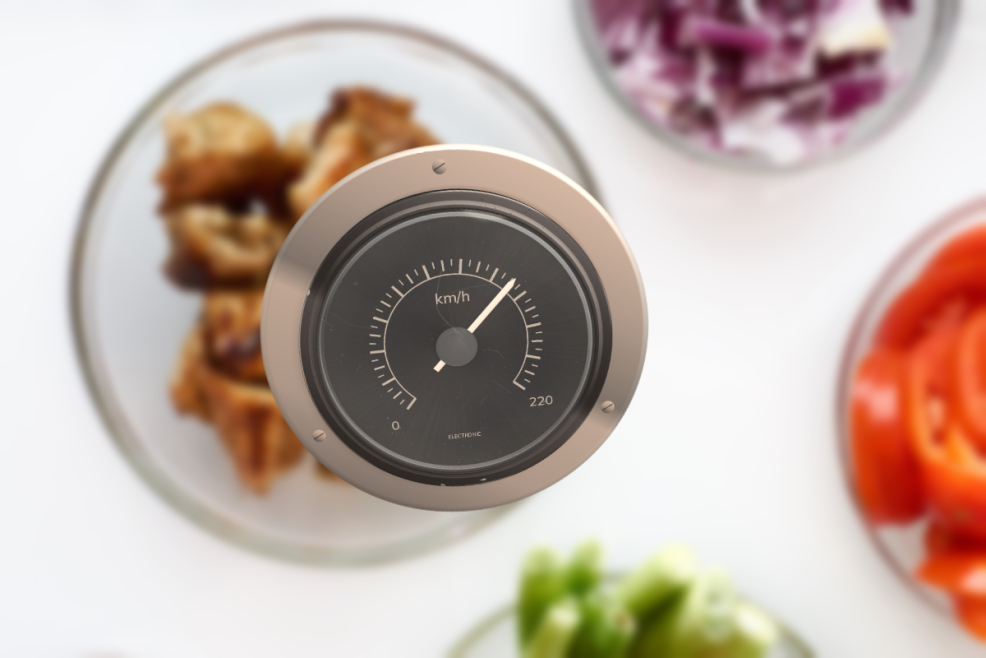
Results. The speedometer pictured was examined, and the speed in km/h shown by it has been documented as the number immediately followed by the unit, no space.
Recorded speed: 150km/h
